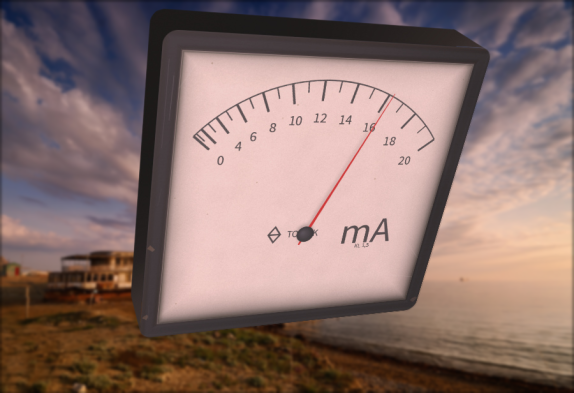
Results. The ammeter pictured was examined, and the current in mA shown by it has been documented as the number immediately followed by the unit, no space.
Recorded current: 16mA
